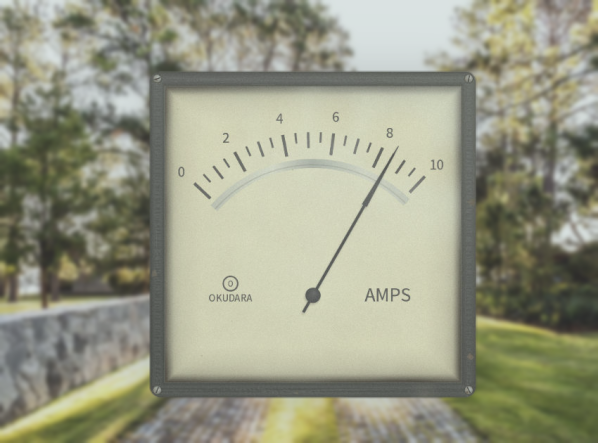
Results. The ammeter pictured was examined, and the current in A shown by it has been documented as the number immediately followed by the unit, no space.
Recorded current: 8.5A
